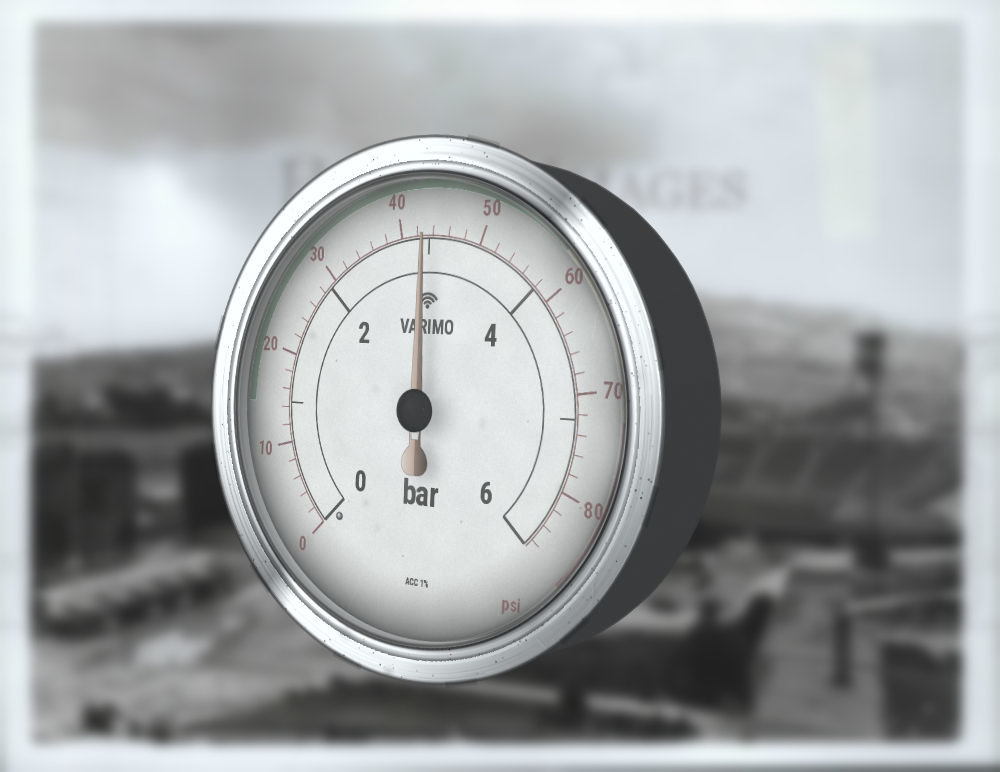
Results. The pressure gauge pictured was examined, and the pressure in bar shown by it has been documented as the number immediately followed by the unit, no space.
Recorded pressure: 3bar
